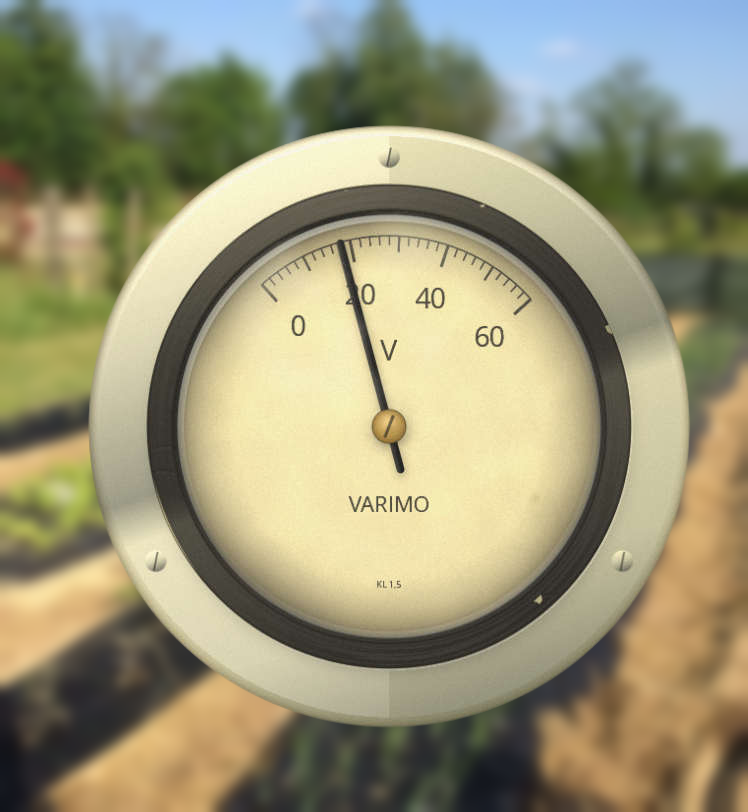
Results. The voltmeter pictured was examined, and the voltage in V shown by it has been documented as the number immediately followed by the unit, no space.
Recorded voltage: 18V
